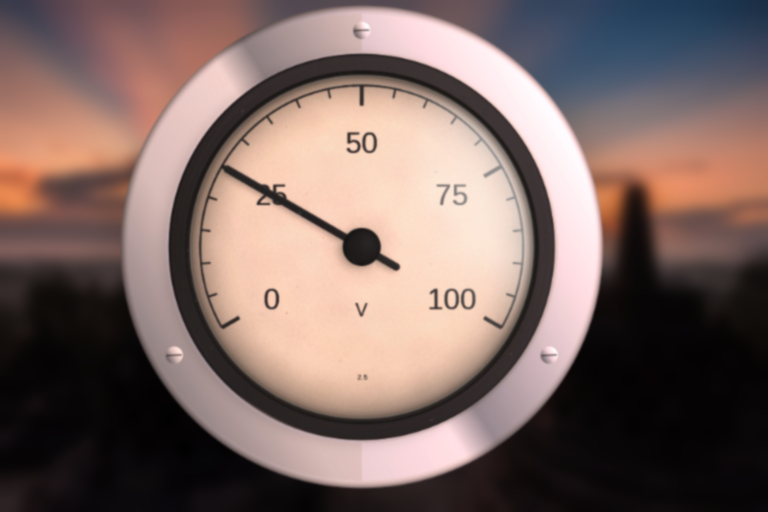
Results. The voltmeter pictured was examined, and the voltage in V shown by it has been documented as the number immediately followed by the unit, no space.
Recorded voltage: 25V
